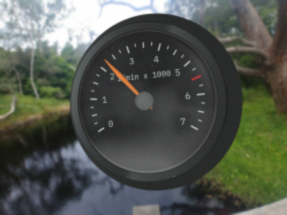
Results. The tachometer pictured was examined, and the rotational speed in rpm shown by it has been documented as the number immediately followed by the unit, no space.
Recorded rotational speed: 2250rpm
